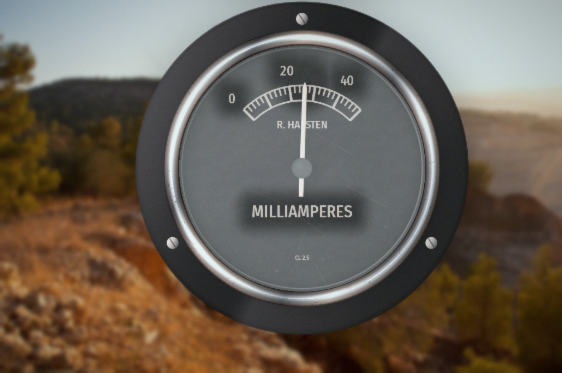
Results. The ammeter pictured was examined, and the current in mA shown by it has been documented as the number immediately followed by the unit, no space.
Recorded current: 26mA
